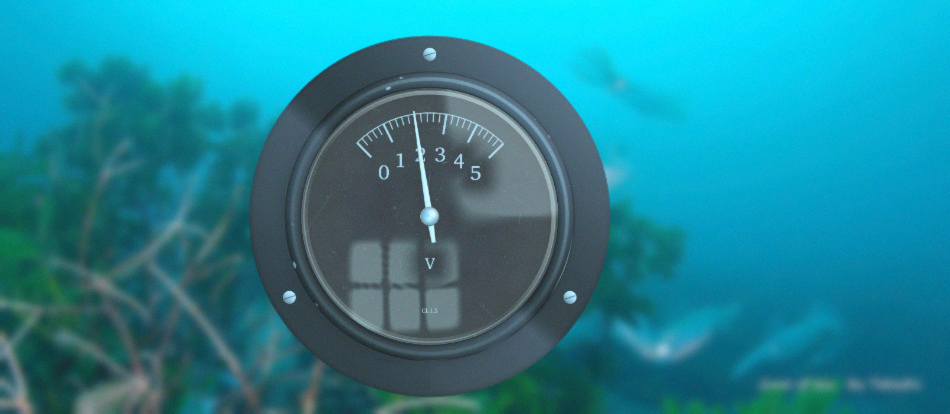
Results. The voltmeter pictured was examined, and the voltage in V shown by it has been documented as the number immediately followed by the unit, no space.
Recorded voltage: 2V
